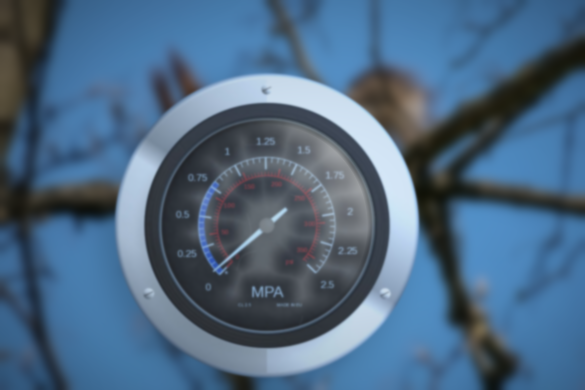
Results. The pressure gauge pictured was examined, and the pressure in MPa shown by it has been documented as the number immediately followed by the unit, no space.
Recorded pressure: 0.05MPa
